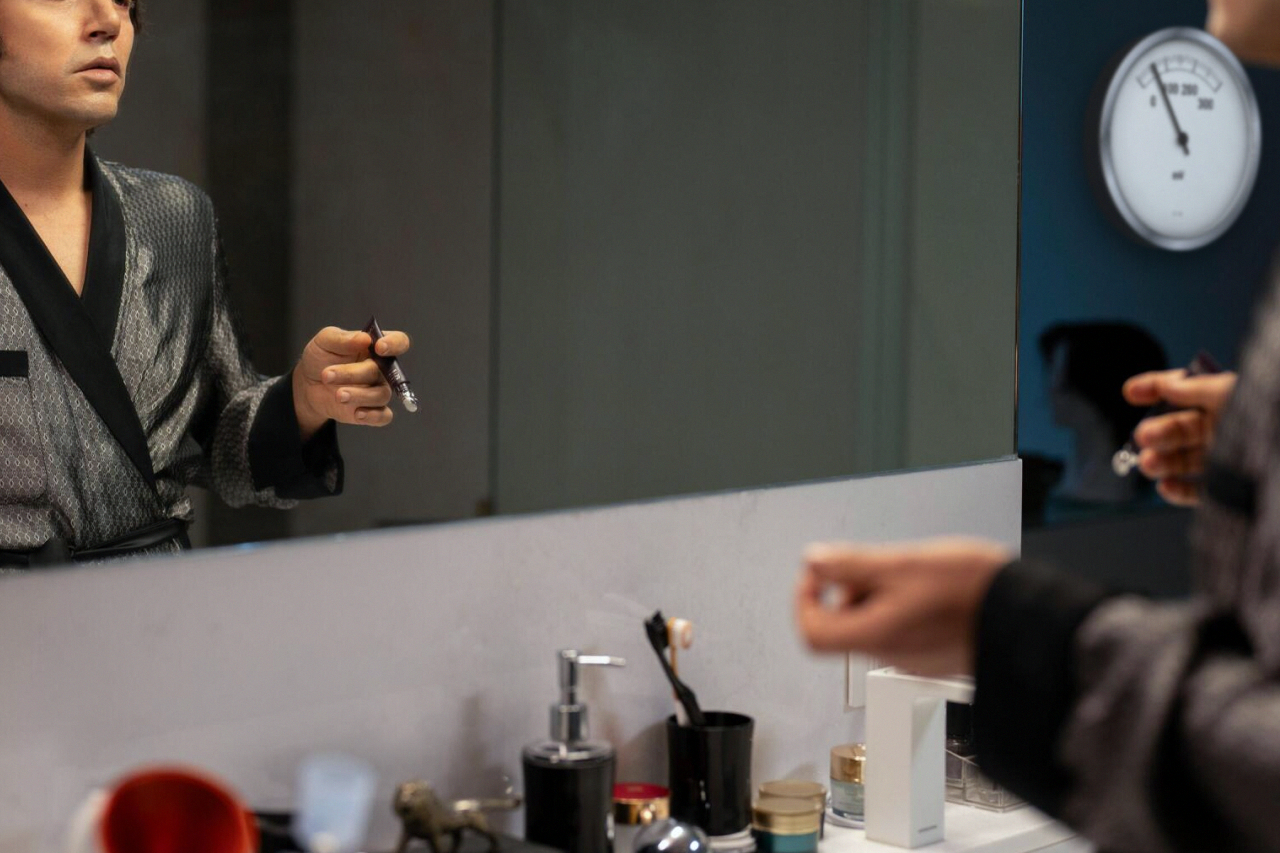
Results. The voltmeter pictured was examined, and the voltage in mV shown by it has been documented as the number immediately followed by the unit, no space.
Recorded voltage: 50mV
